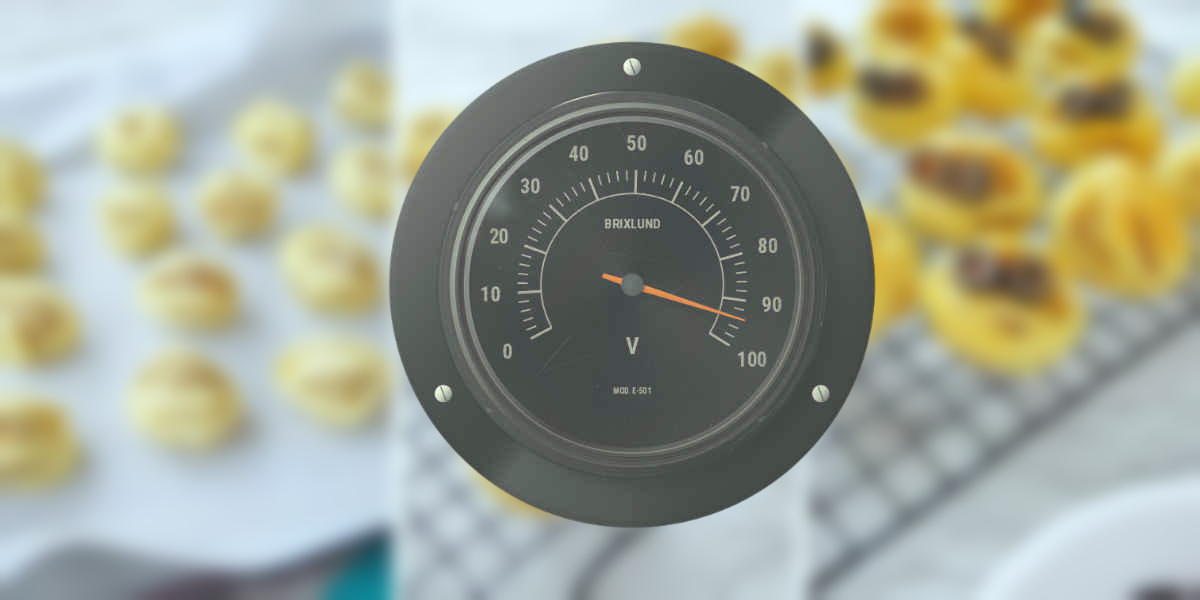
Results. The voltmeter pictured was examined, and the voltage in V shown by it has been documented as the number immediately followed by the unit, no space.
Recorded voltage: 94V
